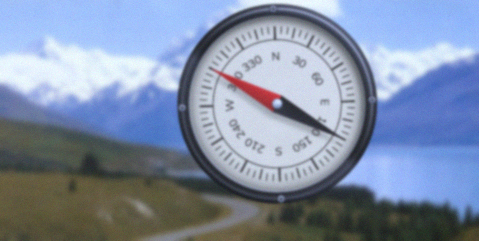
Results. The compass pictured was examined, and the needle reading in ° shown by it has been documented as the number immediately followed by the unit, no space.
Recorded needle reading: 300°
